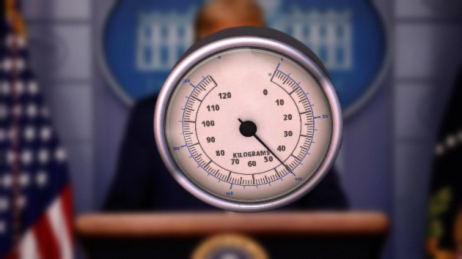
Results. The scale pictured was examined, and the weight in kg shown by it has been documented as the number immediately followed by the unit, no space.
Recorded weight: 45kg
